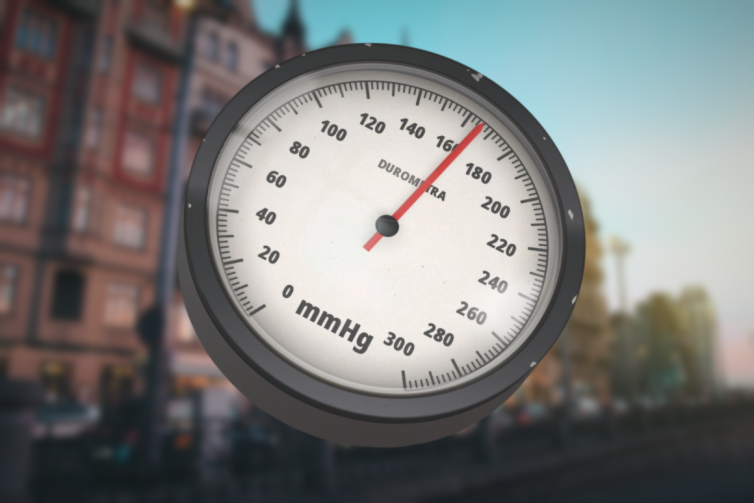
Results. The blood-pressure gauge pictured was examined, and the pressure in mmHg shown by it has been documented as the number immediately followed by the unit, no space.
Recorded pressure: 166mmHg
